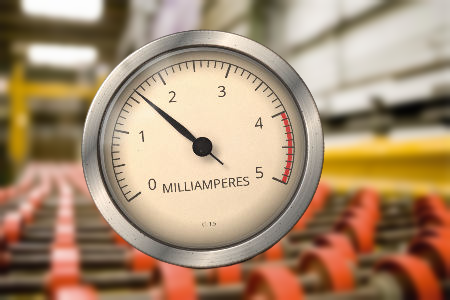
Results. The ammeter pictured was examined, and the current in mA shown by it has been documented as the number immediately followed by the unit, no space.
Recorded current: 1.6mA
